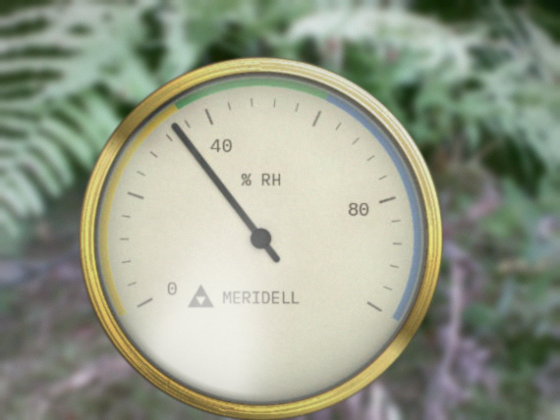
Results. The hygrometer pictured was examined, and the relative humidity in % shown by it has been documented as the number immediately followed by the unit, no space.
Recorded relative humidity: 34%
